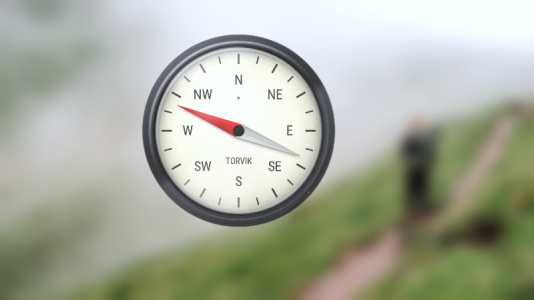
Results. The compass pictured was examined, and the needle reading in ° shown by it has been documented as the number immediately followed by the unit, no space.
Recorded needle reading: 292.5°
